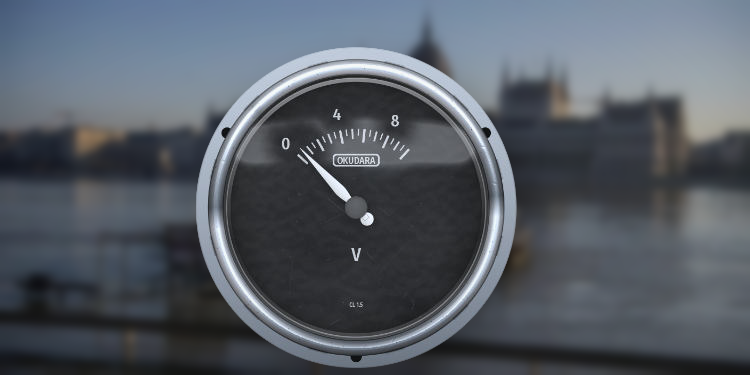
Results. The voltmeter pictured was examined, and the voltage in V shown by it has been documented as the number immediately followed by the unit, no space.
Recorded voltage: 0.5V
